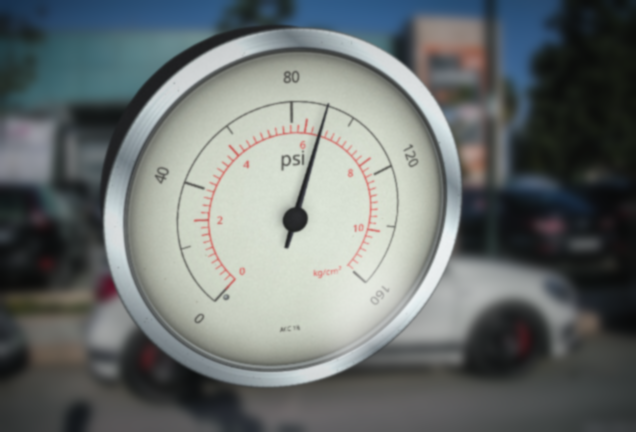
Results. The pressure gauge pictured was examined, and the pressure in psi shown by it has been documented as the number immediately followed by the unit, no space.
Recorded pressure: 90psi
